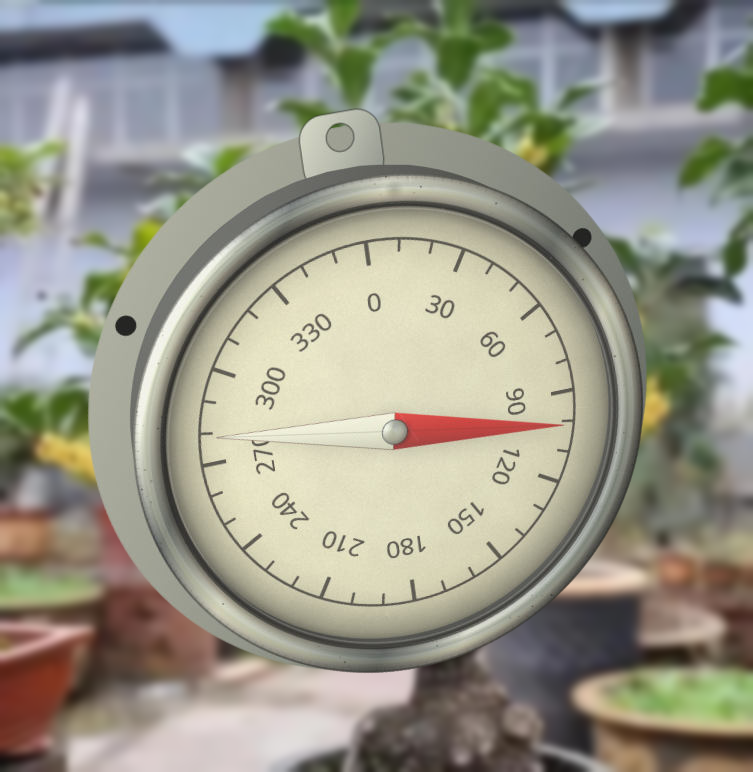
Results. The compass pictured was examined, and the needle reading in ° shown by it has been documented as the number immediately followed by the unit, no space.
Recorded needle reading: 100°
